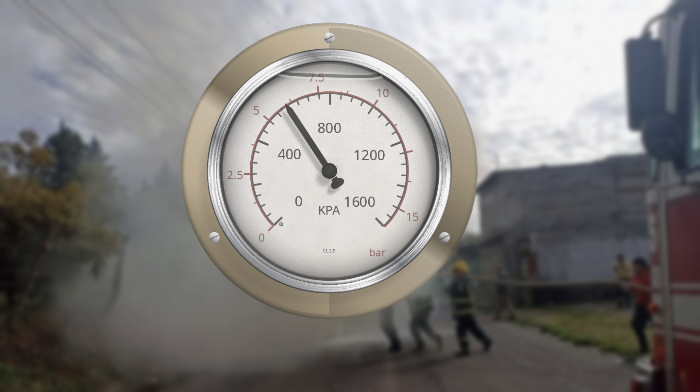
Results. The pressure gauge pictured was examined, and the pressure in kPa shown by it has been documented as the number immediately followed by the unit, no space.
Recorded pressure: 600kPa
